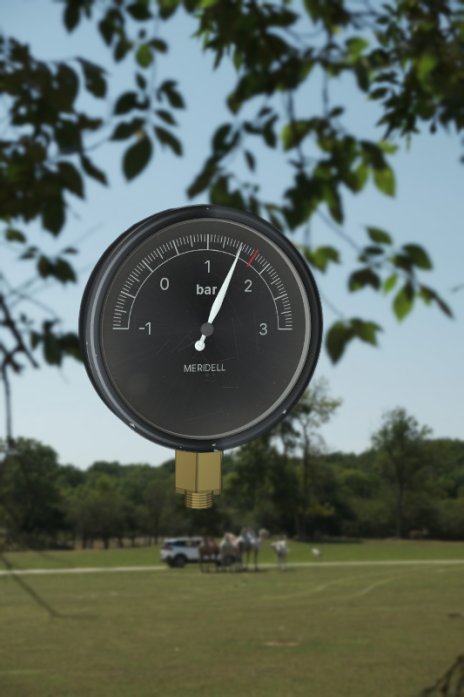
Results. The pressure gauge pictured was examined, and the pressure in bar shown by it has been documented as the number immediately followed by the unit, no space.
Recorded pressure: 1.5bar
